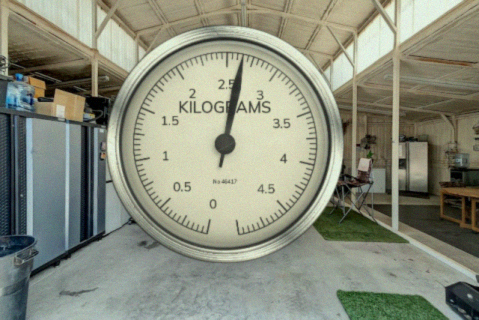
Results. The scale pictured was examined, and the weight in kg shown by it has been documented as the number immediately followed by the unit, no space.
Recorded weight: 2.65kg
